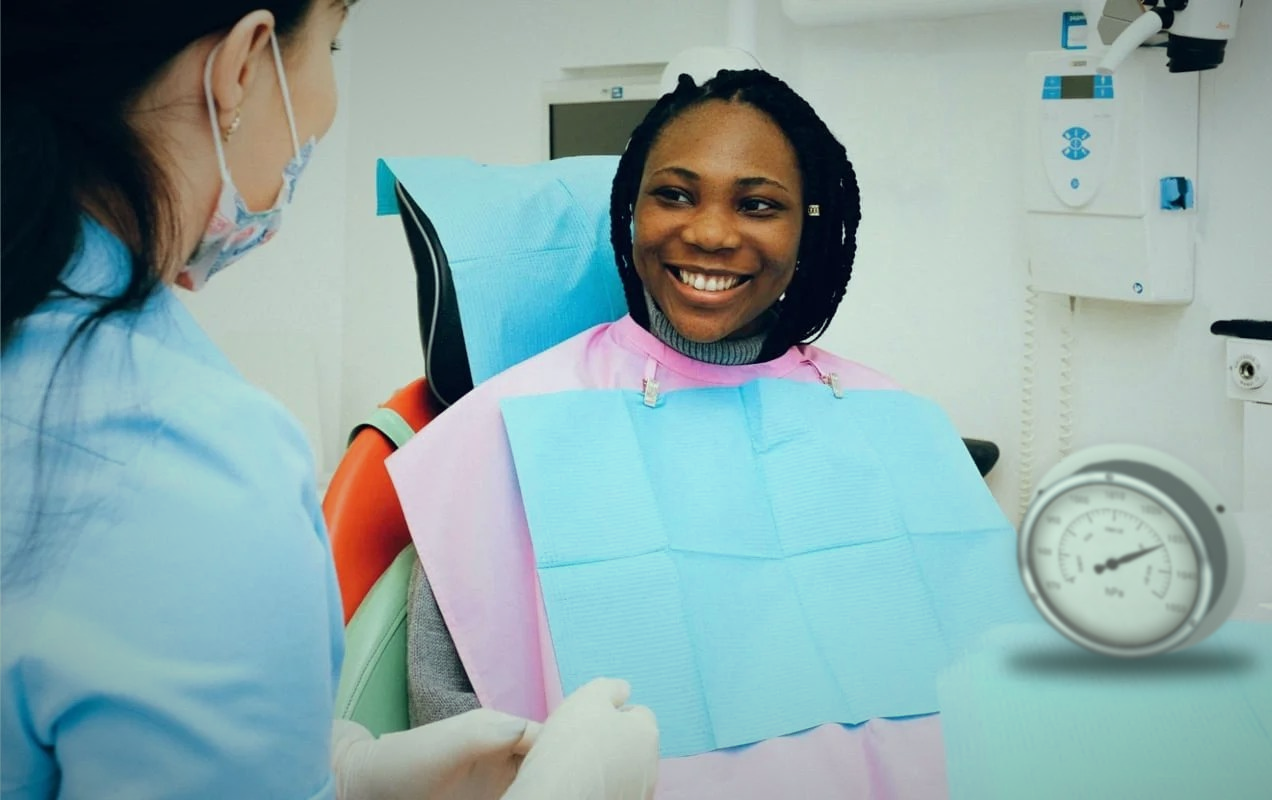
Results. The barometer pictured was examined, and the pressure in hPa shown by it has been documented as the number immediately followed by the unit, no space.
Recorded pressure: 1030hPa
